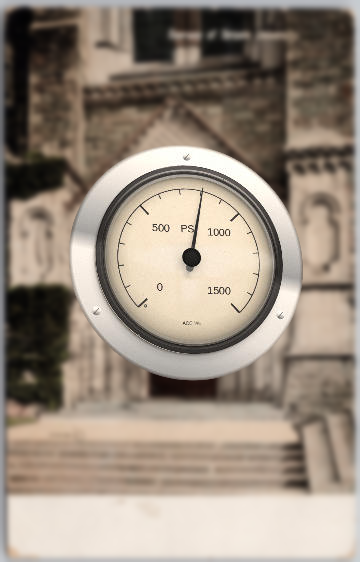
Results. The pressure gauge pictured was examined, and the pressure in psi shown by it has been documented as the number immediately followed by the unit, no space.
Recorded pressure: 800psi
